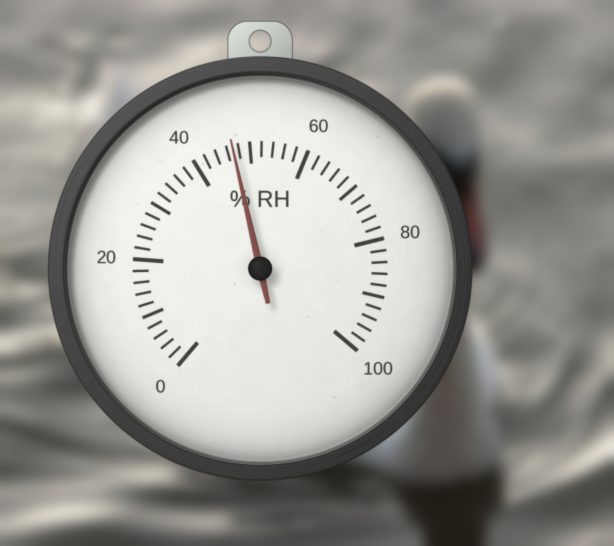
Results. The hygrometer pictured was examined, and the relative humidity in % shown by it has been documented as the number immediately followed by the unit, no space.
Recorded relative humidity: 47%
